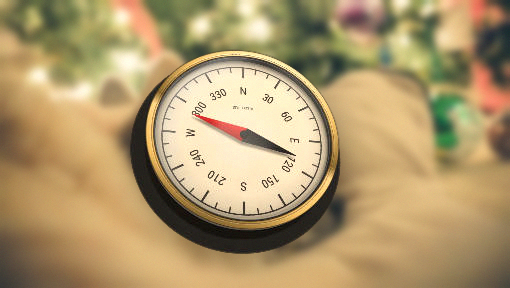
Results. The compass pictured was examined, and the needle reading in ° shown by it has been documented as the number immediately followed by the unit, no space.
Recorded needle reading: 290°
